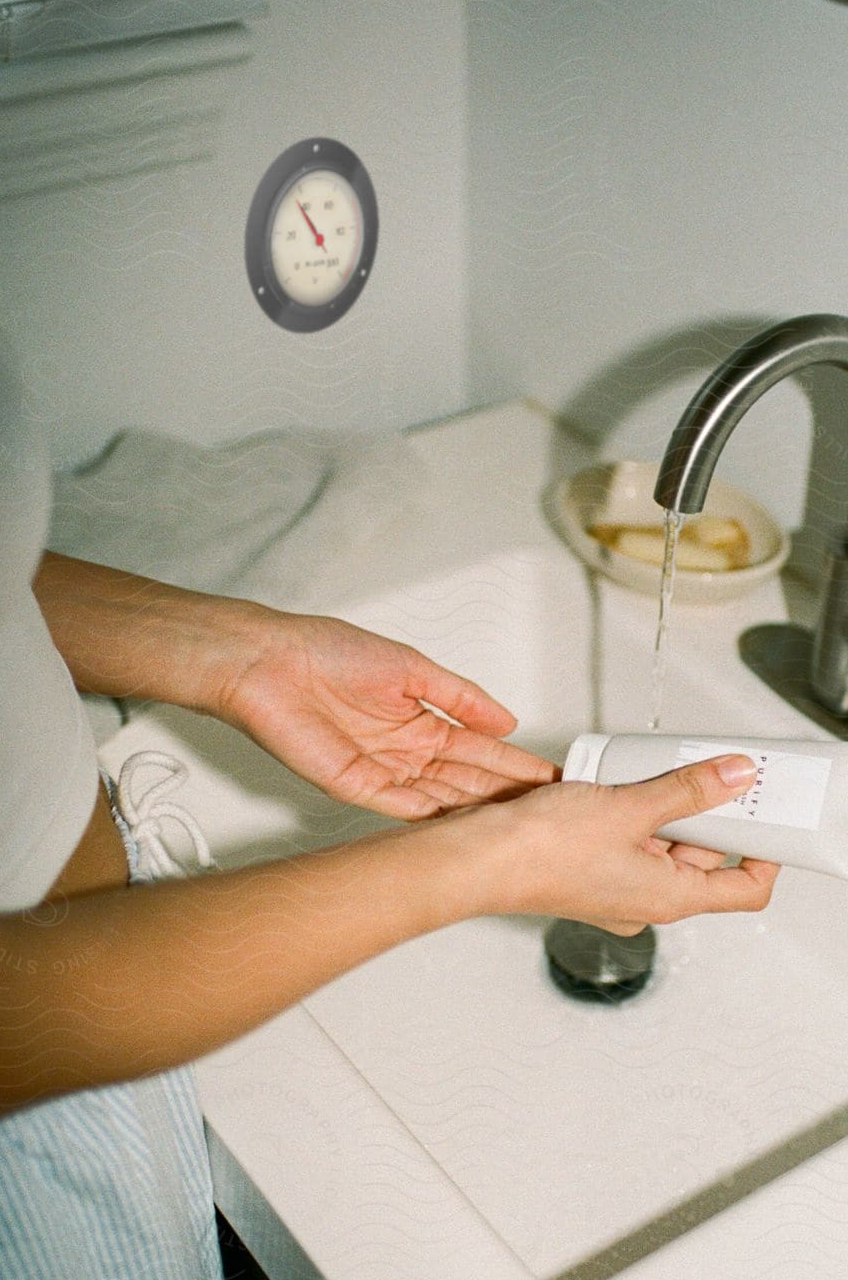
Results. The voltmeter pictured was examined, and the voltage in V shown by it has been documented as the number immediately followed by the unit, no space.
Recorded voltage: 35V
